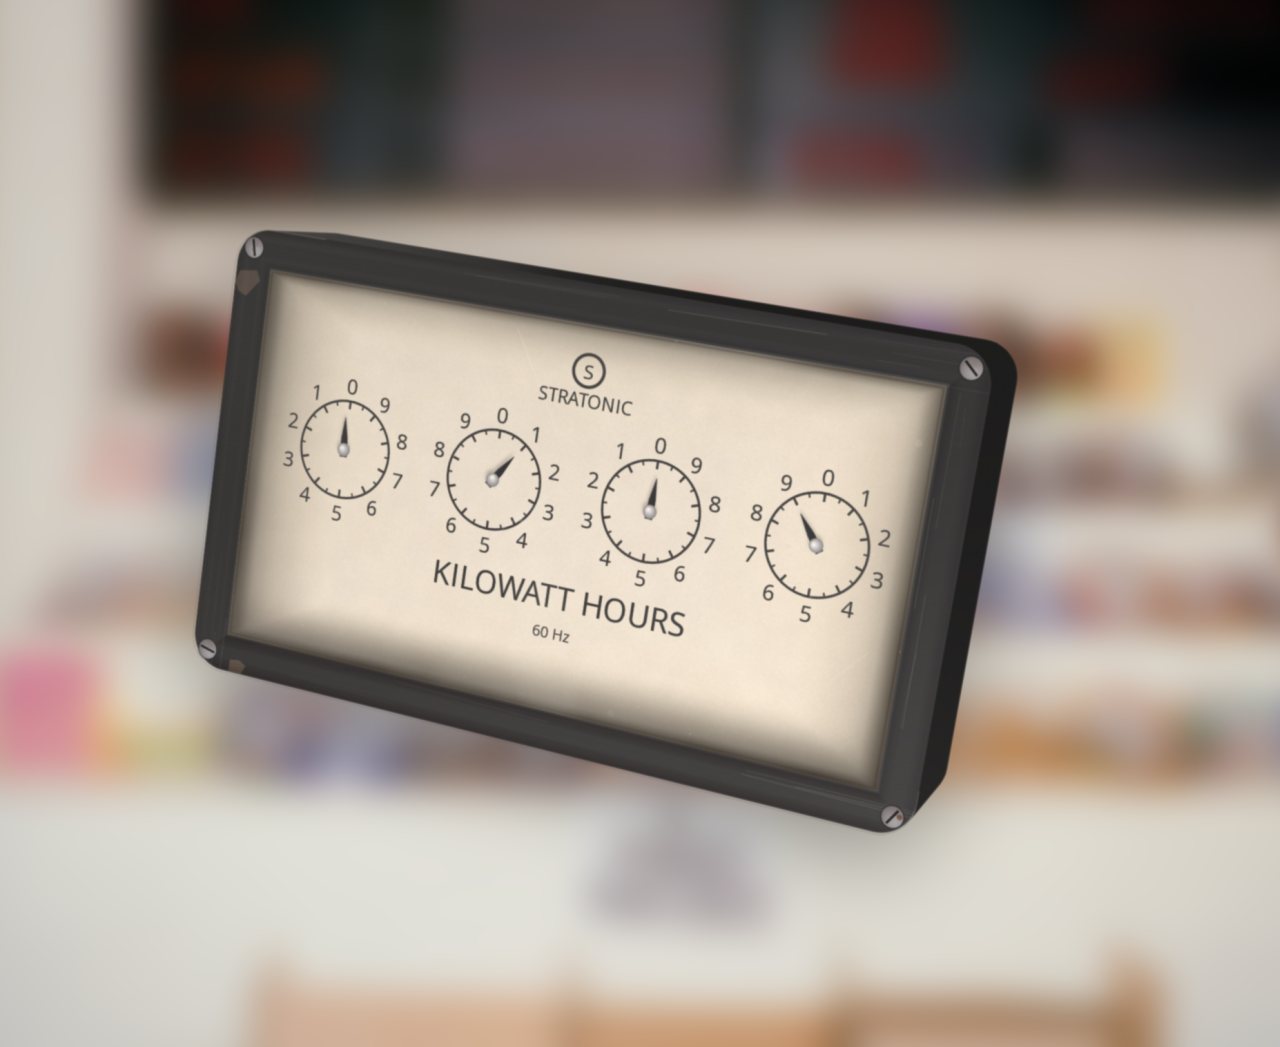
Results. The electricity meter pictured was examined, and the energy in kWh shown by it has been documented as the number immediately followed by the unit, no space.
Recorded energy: 99kWh
